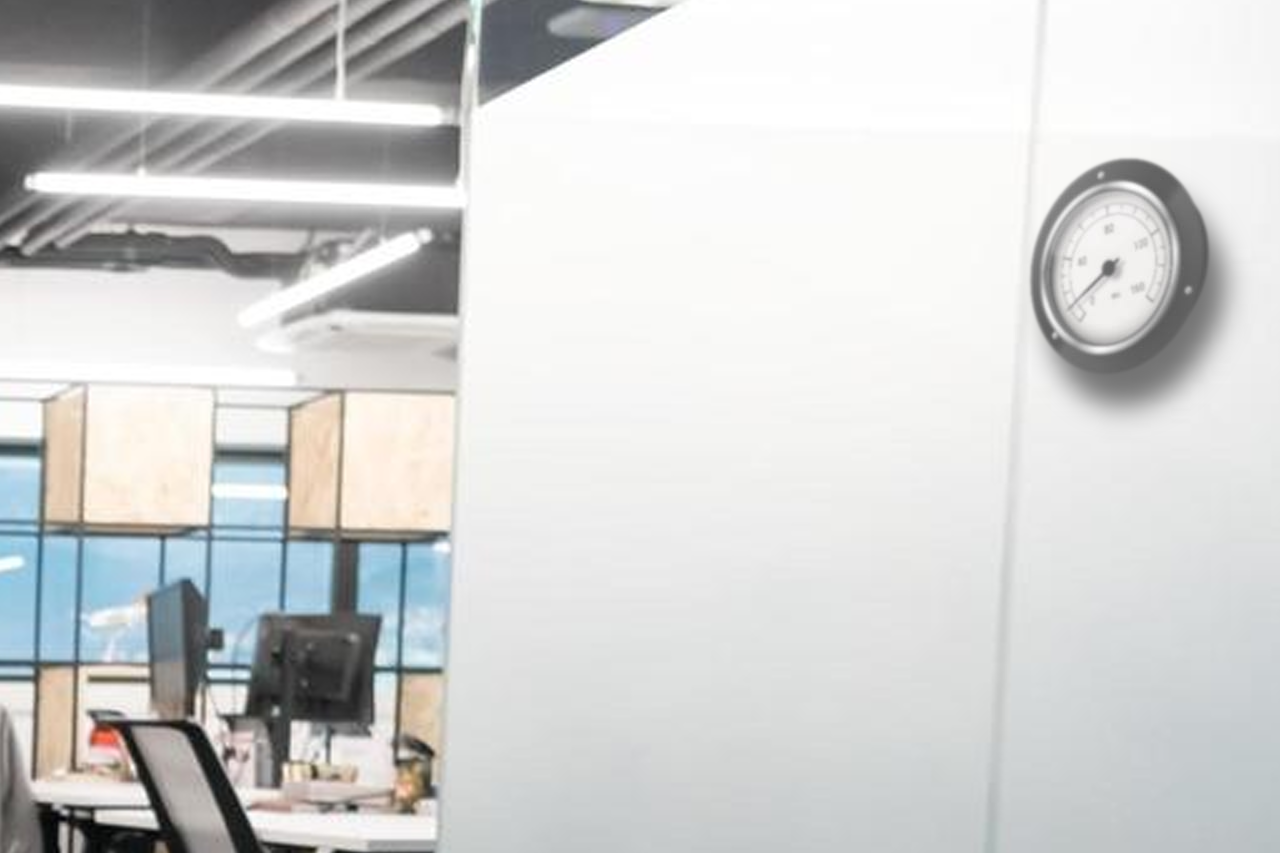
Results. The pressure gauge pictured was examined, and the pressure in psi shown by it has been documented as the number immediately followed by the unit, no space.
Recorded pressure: 10psi
